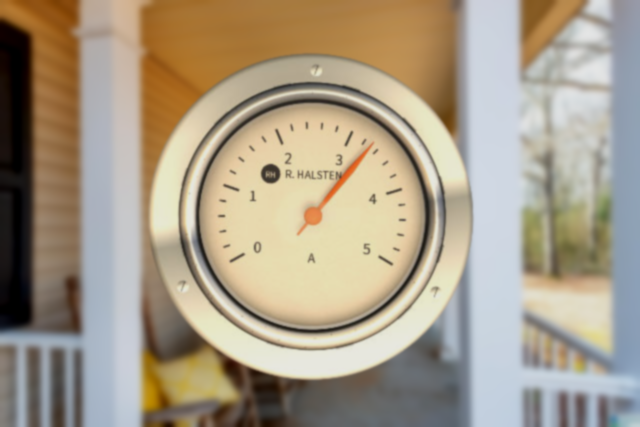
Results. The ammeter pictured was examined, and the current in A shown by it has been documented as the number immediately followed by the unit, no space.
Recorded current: 3.3A
